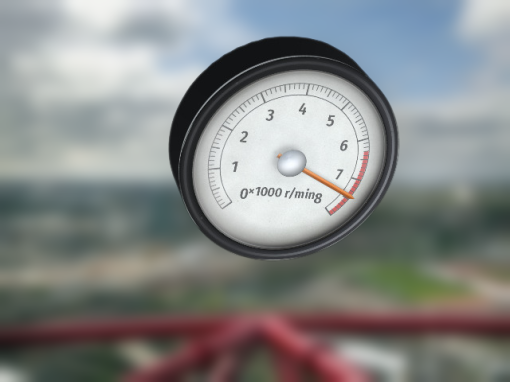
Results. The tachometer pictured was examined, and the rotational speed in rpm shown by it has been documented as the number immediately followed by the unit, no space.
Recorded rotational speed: 7400rpm
